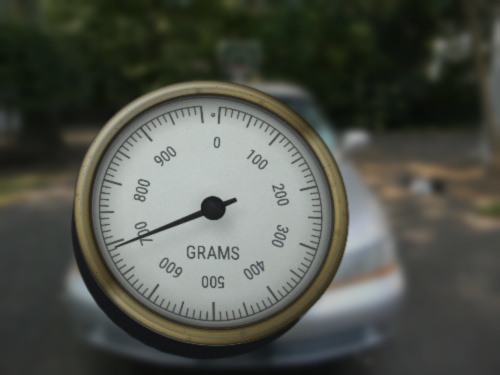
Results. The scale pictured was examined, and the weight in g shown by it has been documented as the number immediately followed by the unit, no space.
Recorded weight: 690g
